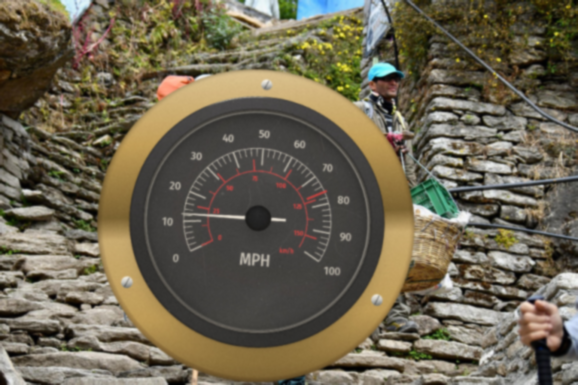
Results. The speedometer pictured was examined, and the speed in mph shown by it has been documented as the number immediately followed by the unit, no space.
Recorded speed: 12mph
